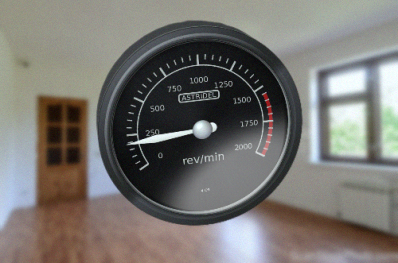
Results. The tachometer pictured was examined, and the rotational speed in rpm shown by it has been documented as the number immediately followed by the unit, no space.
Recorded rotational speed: 200rpm
